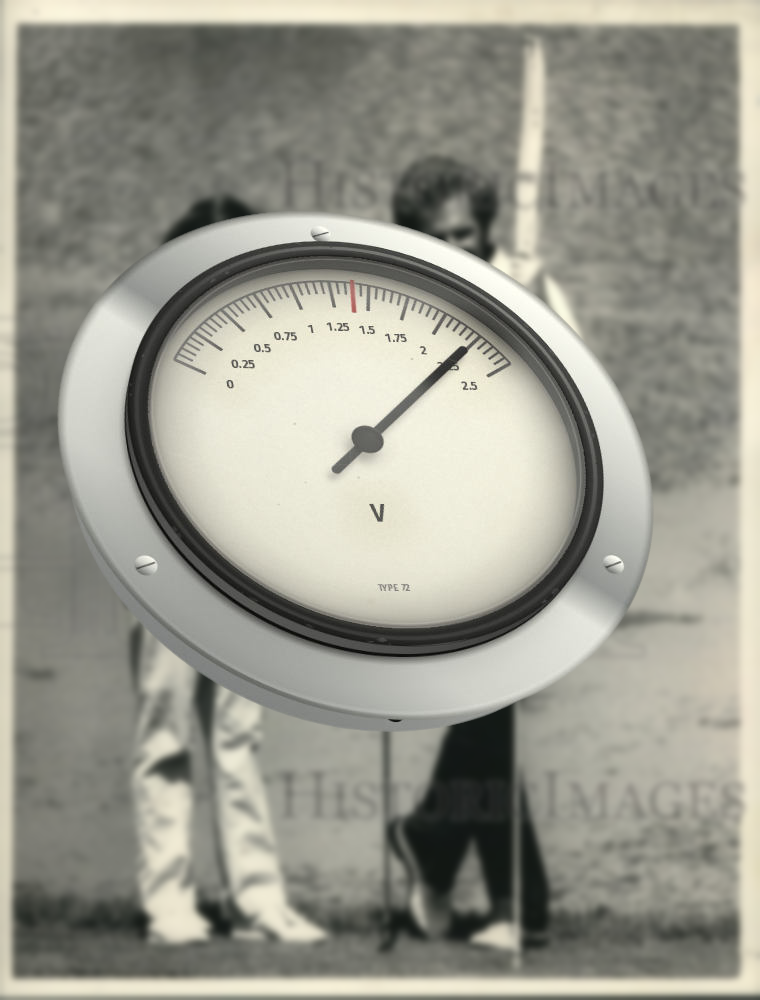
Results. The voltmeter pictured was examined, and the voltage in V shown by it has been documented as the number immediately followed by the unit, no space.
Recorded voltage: 2.25V
